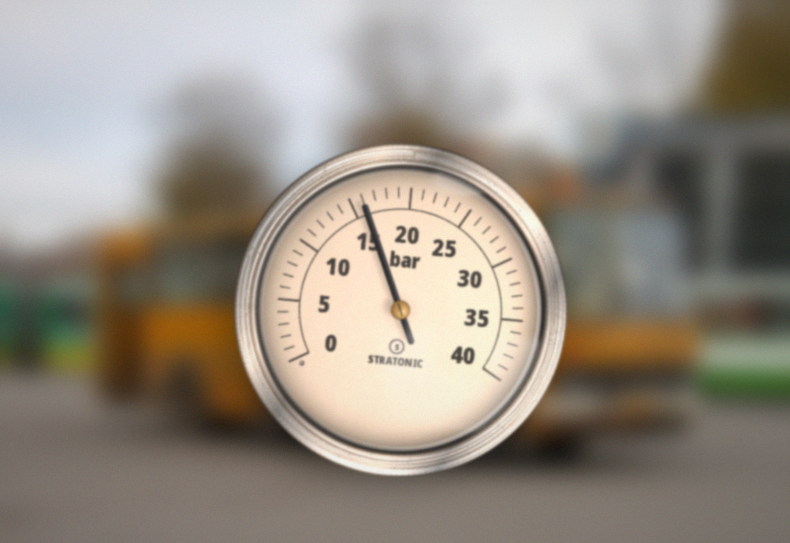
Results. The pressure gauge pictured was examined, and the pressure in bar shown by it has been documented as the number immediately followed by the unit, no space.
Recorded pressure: 16bar
